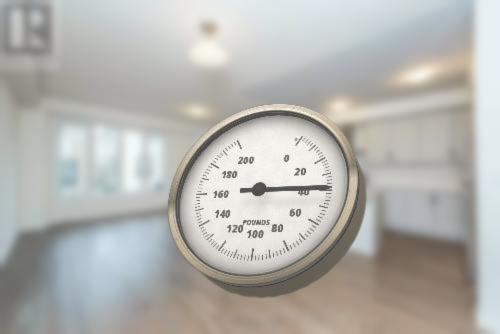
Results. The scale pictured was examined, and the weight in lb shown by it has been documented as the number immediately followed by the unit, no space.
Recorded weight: 40lb
